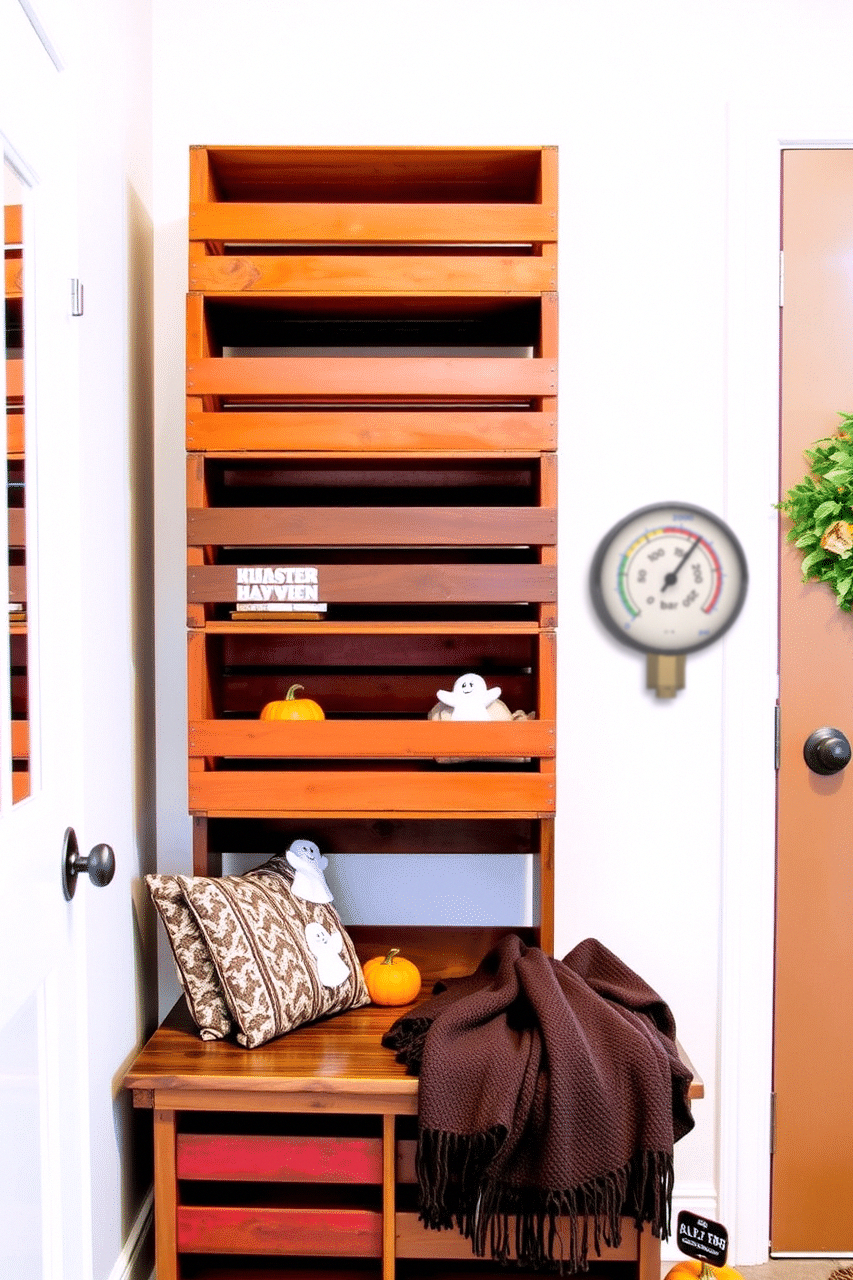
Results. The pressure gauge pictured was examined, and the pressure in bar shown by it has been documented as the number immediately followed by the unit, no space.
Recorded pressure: 160bar
